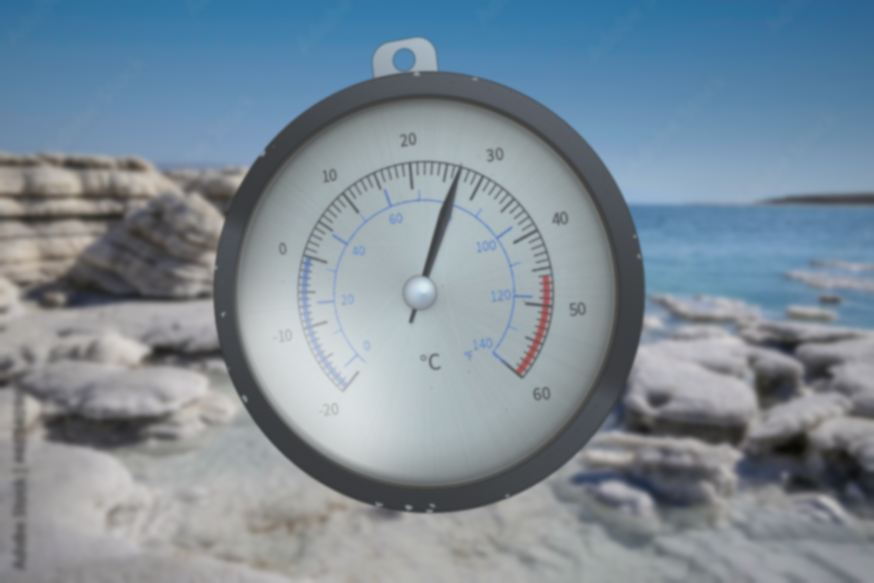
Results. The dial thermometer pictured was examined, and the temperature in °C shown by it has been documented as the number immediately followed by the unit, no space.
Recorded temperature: 27°C
